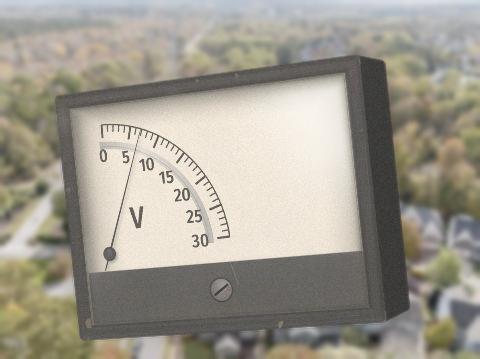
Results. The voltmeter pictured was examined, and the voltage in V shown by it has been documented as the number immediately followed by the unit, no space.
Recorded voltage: 7V
